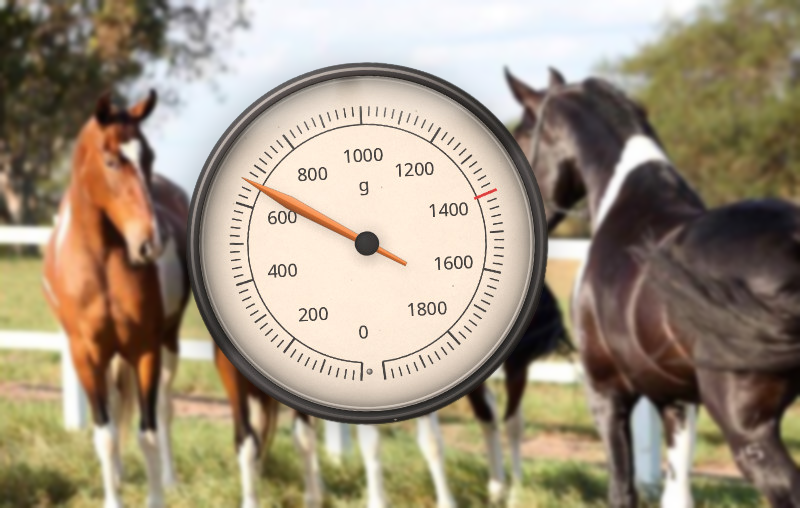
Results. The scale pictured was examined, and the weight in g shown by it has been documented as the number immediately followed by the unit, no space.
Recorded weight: 660g
